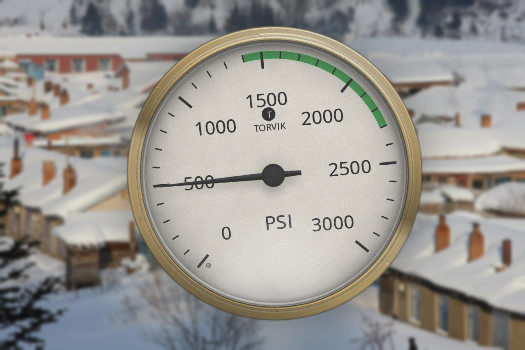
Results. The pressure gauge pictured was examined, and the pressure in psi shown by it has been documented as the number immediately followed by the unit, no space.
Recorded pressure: 500psi
